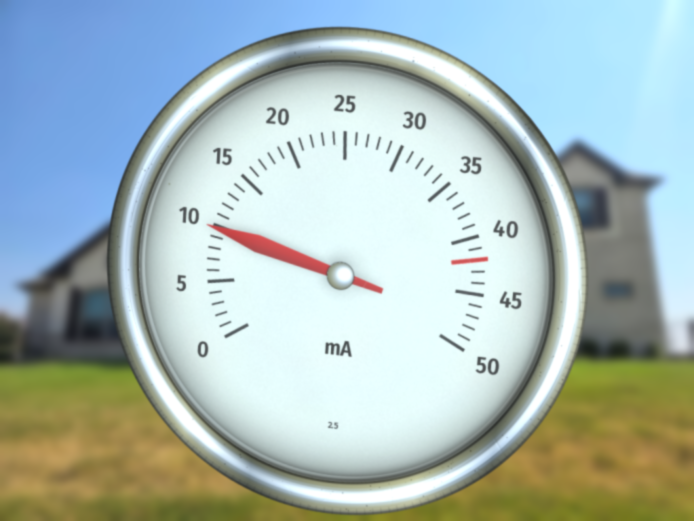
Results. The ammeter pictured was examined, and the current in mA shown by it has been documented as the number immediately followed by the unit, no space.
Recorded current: 10mA
